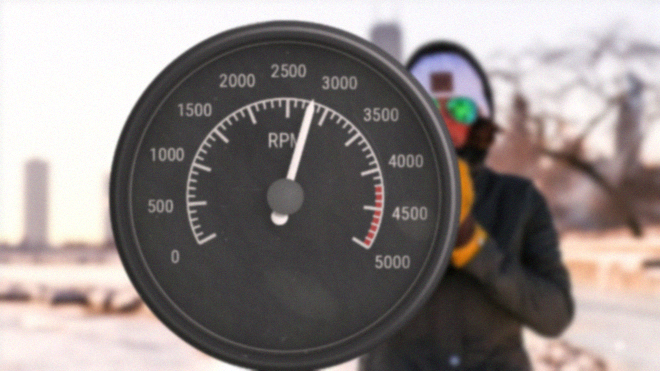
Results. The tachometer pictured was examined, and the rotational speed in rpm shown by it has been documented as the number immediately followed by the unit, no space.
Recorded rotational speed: 2800rpm
